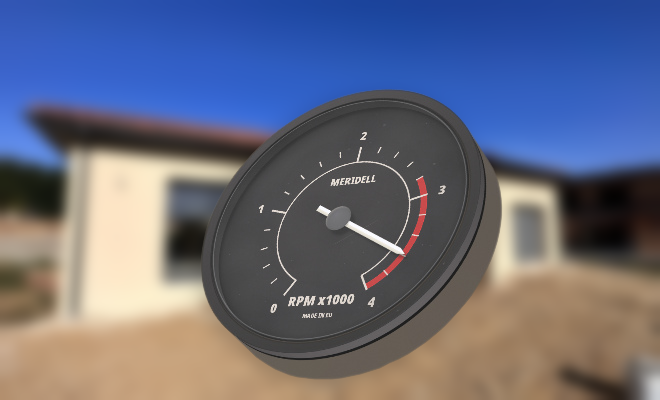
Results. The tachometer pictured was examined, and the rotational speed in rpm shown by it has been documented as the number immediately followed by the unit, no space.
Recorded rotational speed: 3600rpm
